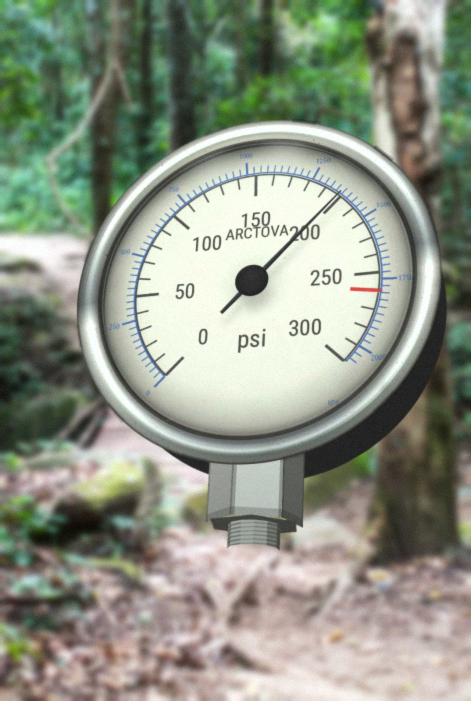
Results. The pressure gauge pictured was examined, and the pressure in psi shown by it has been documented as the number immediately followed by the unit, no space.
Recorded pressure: 200psi
